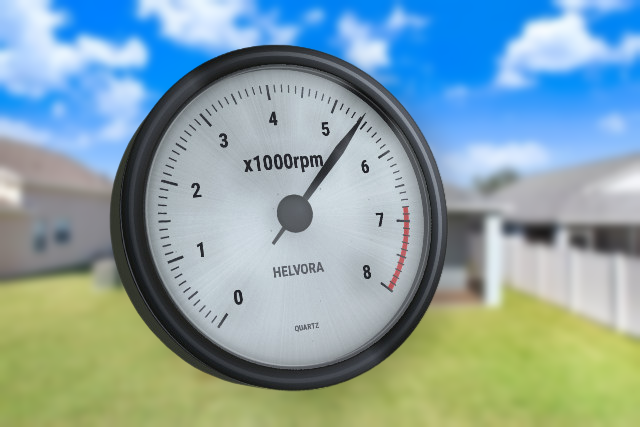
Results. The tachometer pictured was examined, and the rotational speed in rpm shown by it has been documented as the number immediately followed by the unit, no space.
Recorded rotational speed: 5400rpm
